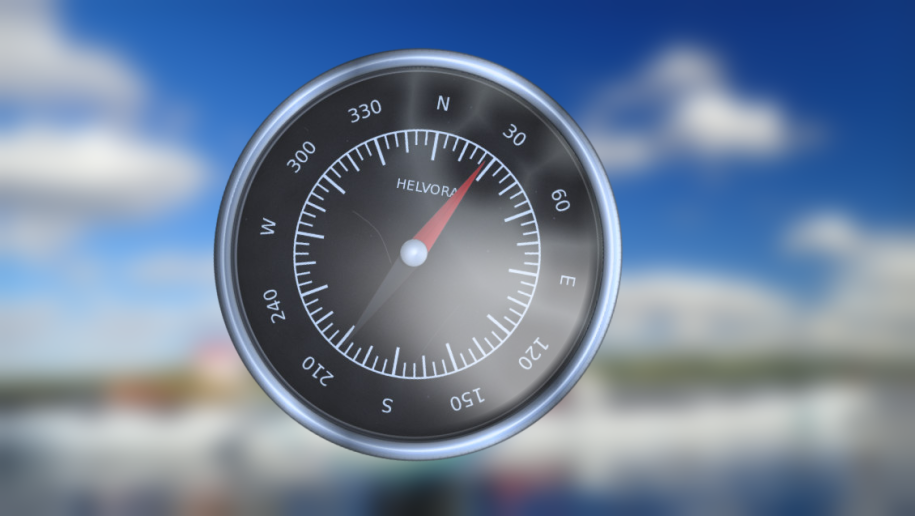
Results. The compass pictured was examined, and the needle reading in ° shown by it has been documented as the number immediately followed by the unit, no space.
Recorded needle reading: 27.5°
